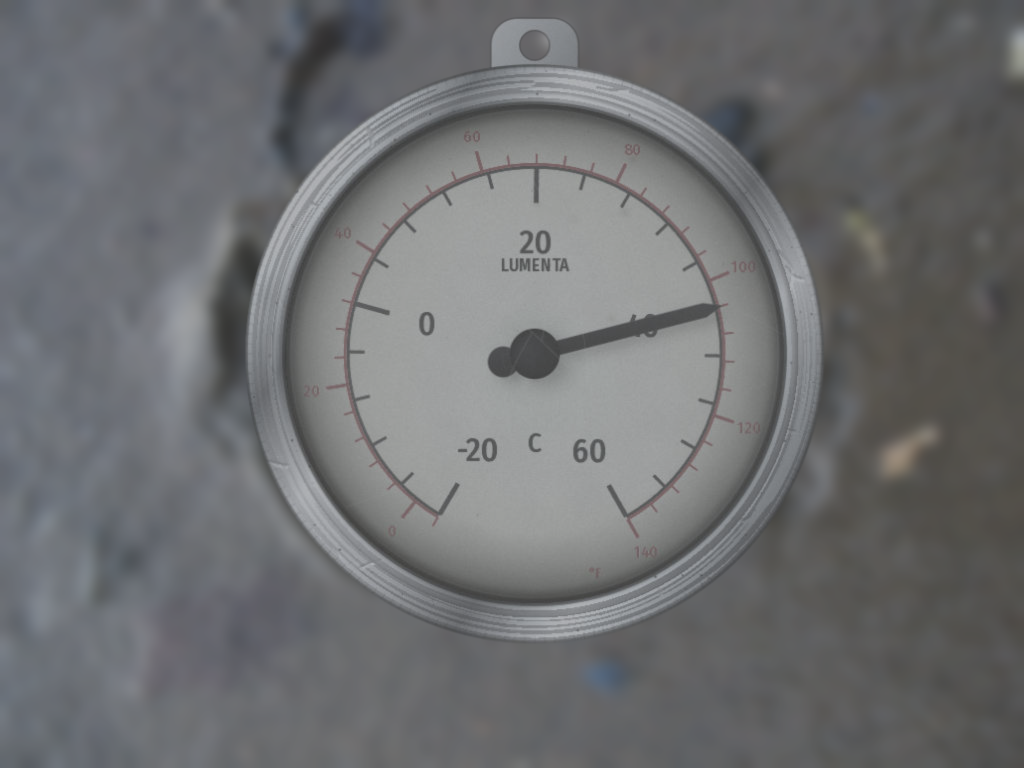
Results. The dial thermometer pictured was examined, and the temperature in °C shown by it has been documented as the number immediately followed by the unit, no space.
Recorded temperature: 40°C
